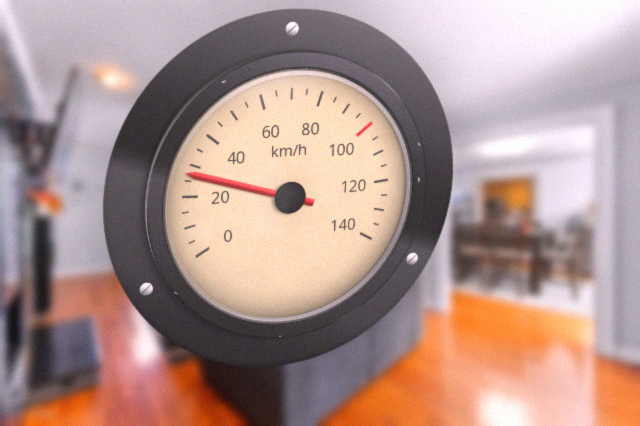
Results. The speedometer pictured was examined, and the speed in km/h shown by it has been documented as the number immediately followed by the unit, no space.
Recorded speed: 27.5km/h
